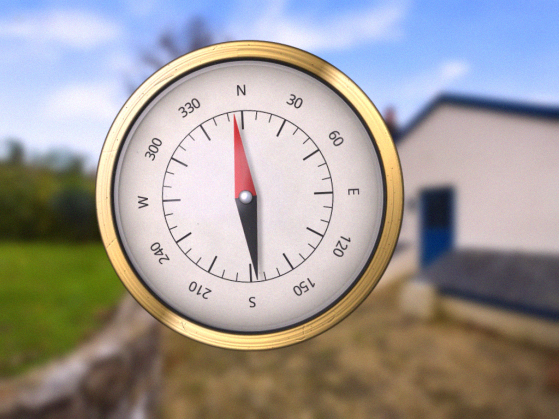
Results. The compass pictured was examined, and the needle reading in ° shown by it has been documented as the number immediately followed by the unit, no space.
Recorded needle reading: 355°
